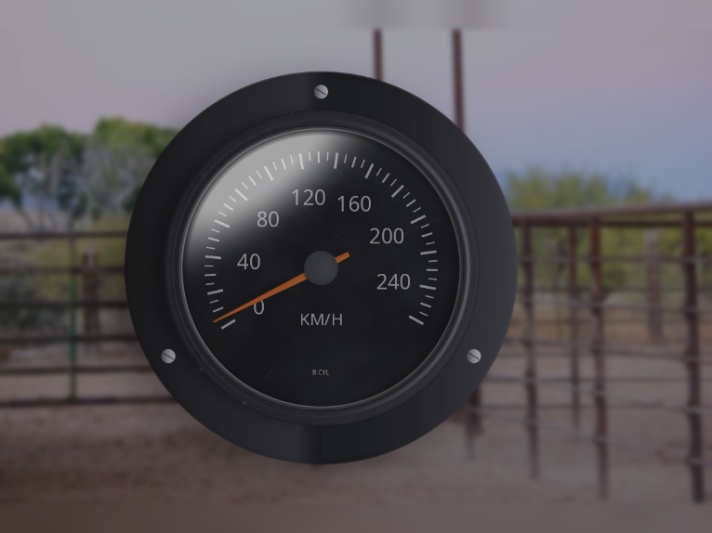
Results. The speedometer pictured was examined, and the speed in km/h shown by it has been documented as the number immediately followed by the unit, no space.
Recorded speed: 5km/h
